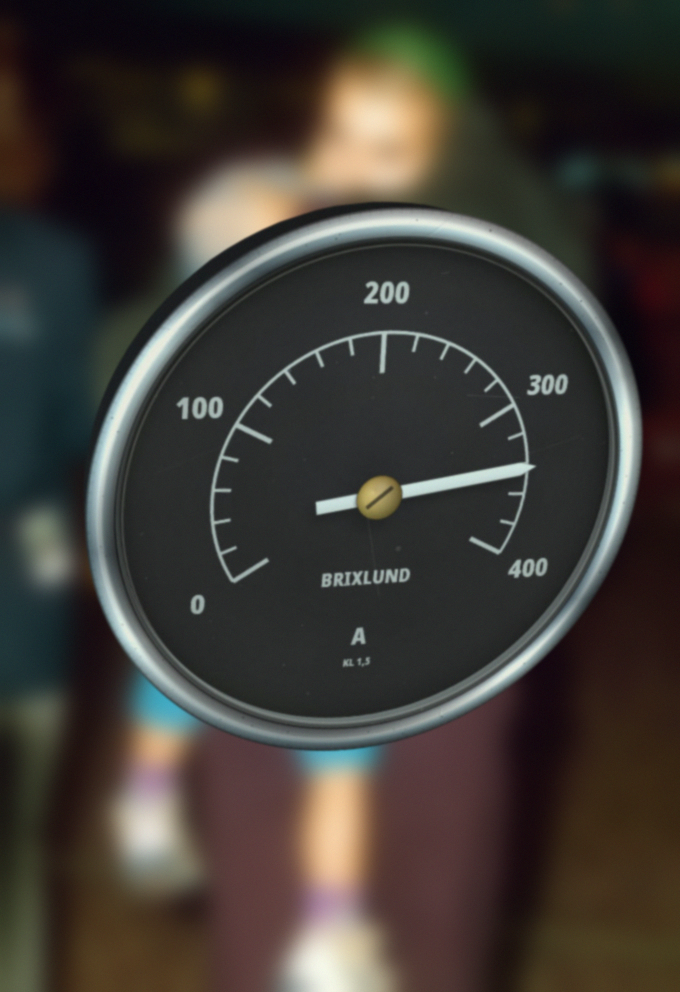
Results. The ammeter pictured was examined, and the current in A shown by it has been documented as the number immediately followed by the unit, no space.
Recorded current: 340A
